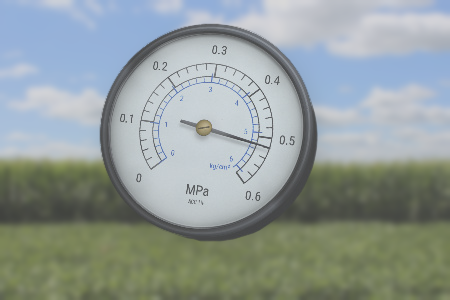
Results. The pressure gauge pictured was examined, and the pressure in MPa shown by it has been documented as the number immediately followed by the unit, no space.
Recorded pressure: 0.52MPa
